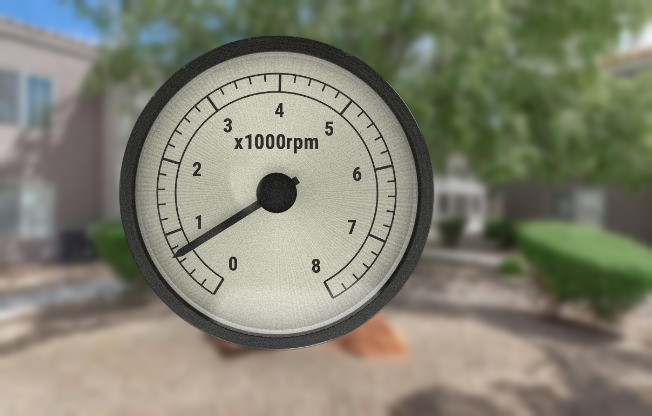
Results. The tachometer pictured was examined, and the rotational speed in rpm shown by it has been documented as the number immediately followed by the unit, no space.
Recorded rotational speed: 700rpm
